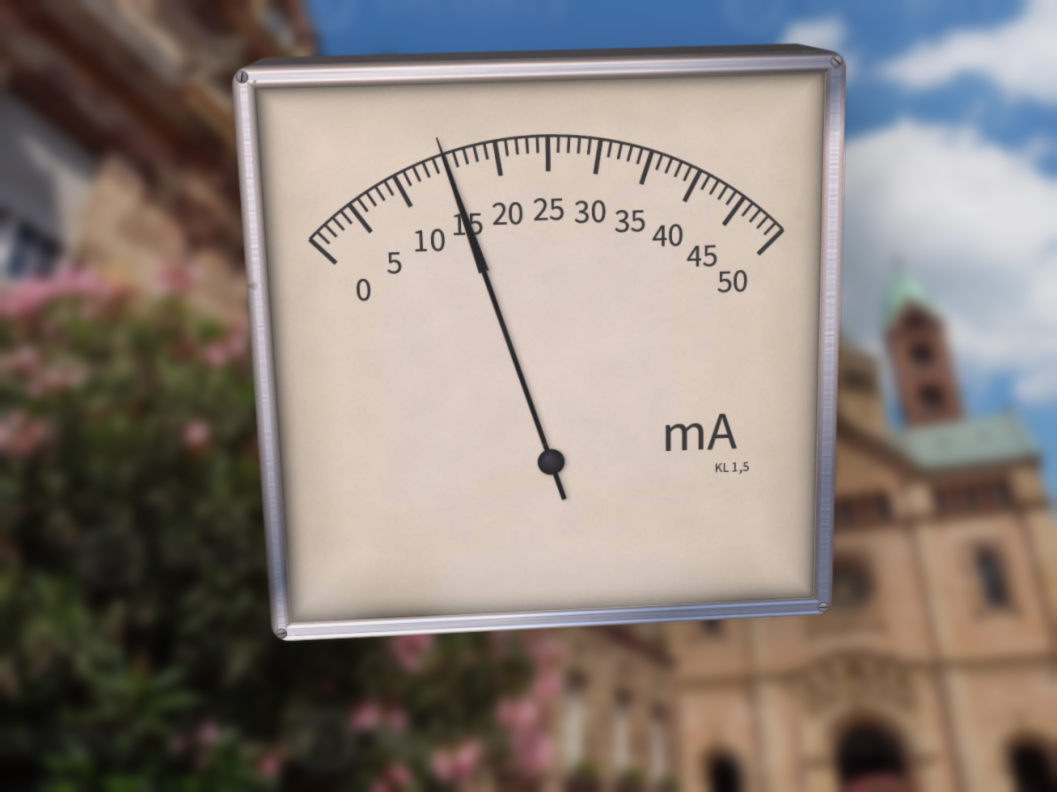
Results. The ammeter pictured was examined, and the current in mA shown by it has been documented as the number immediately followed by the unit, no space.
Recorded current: 15mA
